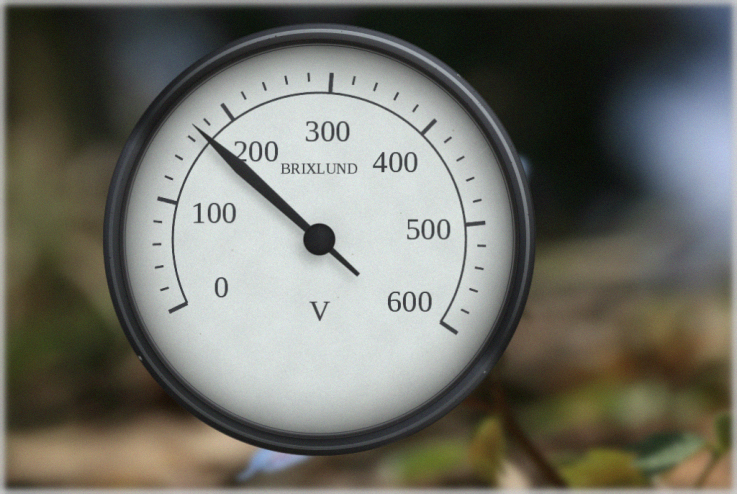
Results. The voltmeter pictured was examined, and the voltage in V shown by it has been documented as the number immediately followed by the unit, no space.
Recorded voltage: 170V
